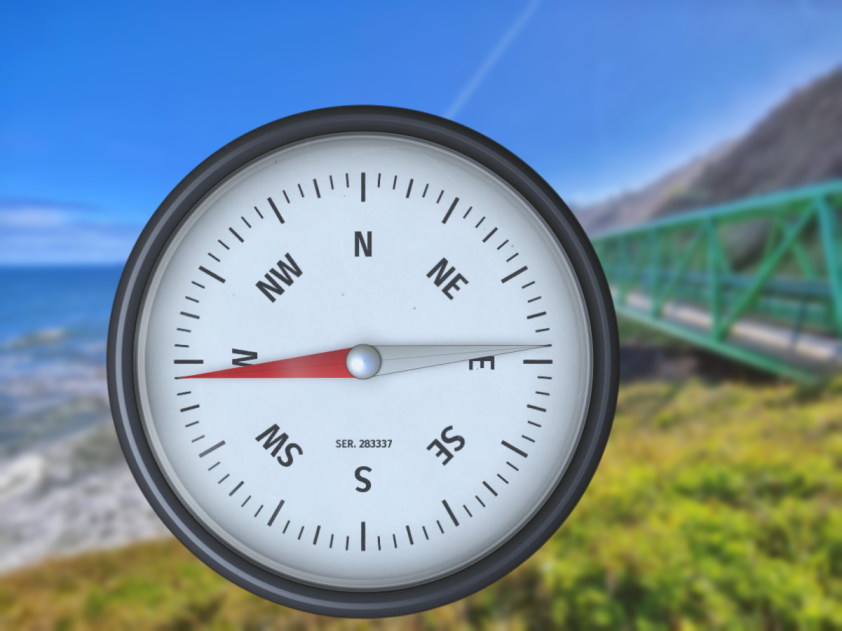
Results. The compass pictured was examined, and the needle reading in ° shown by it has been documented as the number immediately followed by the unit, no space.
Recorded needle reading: 265°
